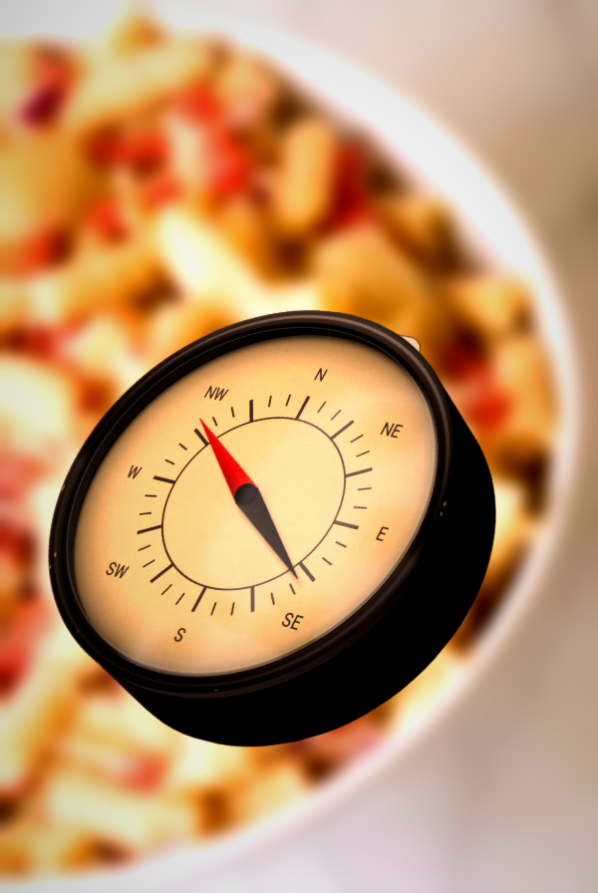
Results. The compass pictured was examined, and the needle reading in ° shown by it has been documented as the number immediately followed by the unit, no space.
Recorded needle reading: 305°
